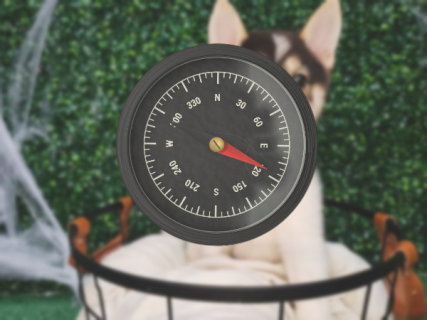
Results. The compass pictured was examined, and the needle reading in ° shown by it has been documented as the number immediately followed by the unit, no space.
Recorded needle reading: 115°
